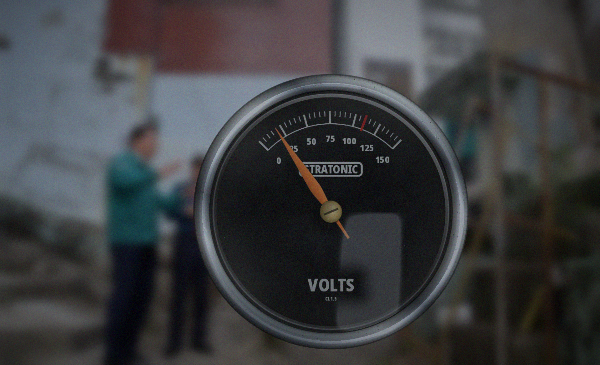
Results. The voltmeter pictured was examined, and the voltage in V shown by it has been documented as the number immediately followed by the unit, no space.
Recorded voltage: 20V
